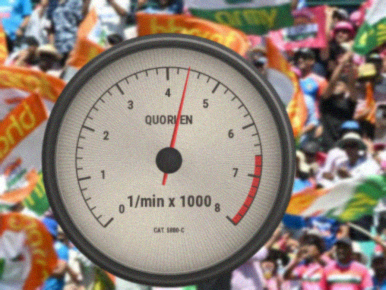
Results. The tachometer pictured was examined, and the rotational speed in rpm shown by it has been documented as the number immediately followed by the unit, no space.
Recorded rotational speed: 4400rpm
